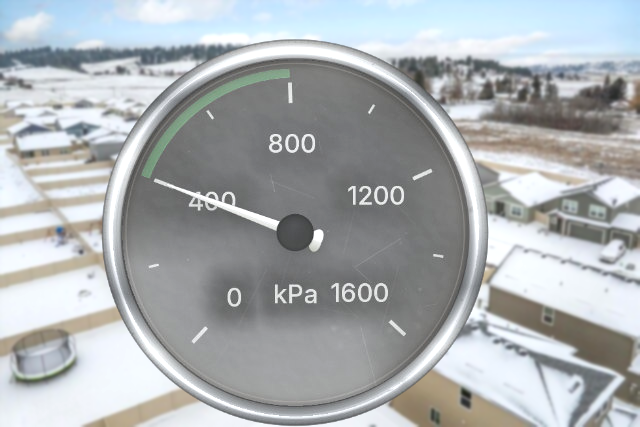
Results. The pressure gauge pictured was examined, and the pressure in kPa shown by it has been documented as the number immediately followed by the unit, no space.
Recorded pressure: 400kPa
